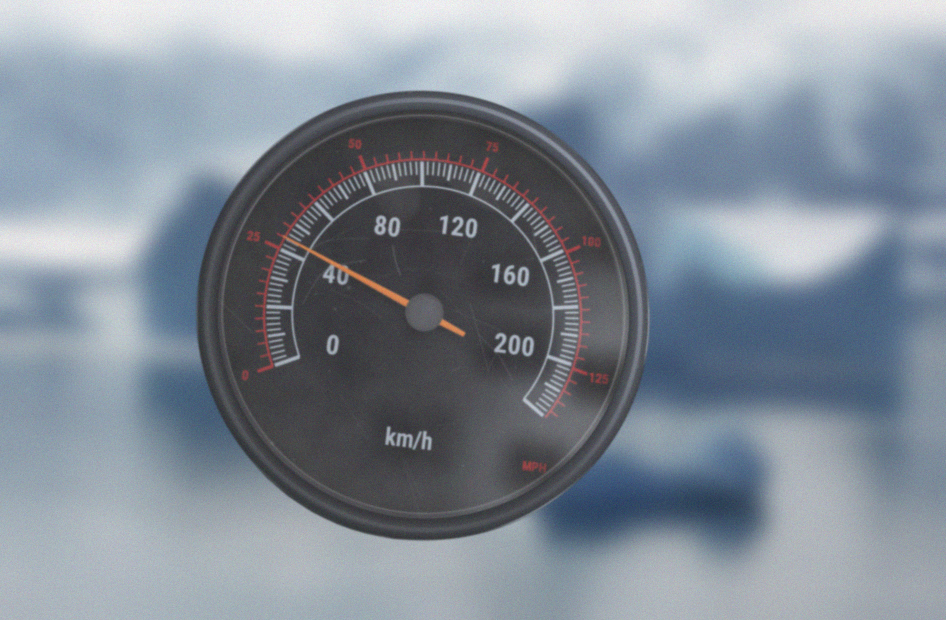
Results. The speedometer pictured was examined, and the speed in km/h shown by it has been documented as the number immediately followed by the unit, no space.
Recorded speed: 44km/h
